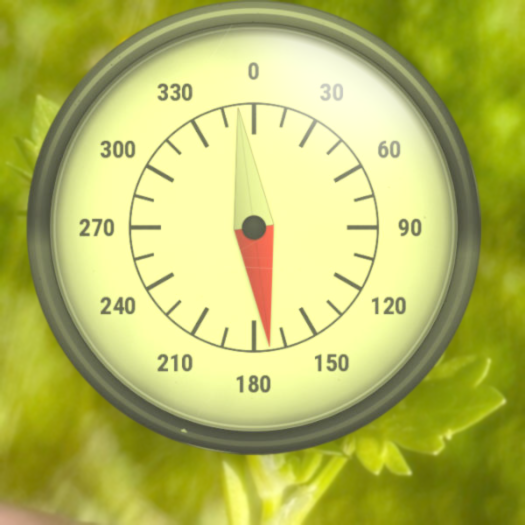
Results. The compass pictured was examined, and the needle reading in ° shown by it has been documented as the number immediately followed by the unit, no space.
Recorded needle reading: 172.5°
